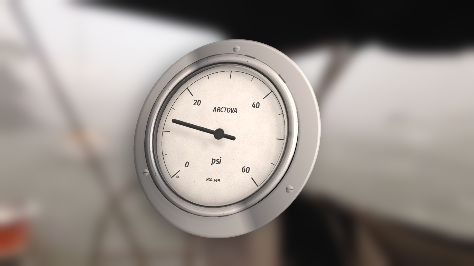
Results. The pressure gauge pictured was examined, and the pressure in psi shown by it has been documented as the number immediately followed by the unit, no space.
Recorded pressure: 12.5psi
